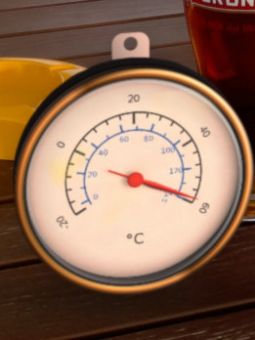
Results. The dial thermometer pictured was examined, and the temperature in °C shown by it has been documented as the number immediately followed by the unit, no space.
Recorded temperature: 58°C
